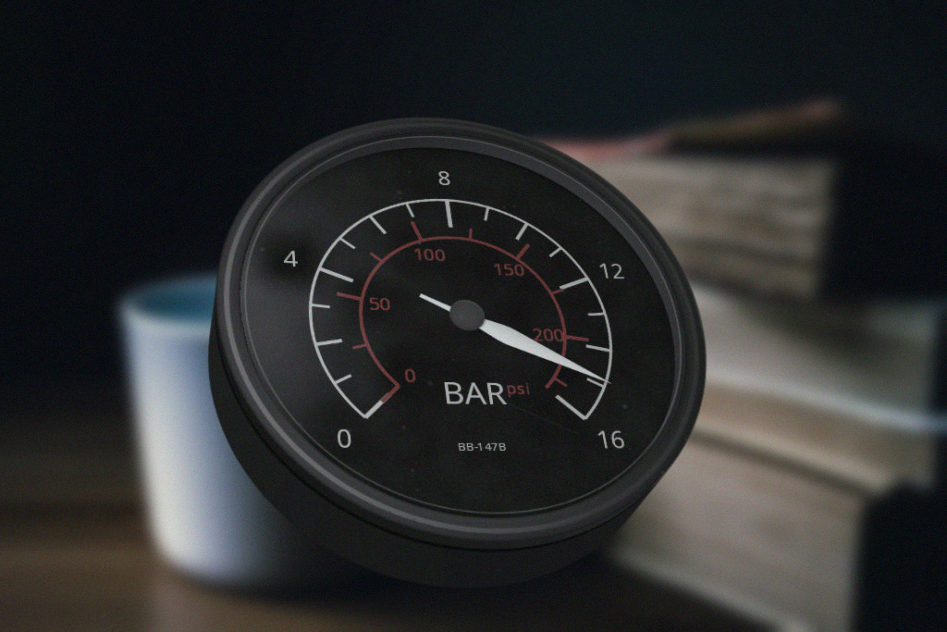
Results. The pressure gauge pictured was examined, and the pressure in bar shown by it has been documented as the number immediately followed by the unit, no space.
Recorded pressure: 15bar
